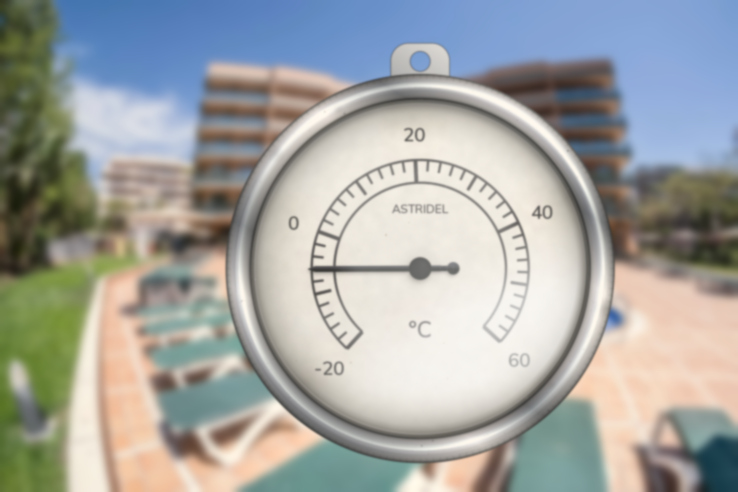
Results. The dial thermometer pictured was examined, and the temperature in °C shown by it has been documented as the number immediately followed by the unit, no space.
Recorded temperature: -6°C
